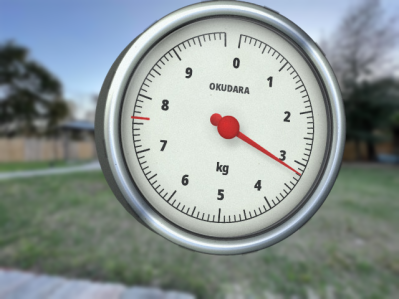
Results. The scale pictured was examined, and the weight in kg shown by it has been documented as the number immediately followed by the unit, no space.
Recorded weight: 3.2kg
